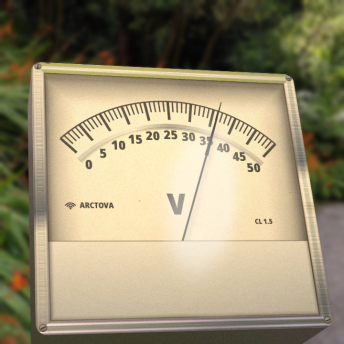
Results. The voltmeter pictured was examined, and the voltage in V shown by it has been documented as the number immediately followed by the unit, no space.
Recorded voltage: 36V
